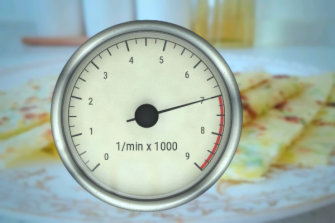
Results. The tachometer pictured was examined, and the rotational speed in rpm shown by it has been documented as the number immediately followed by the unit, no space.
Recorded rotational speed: 7000rpm
